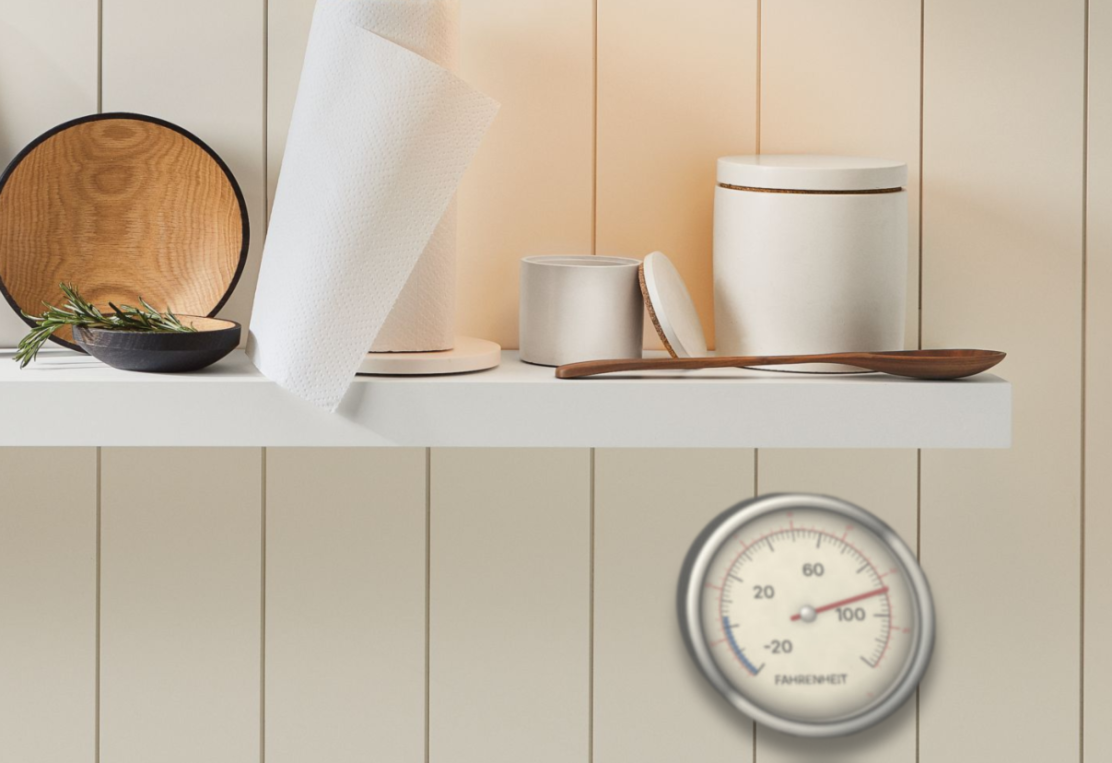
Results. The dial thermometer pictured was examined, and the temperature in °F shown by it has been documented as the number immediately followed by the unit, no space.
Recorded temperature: 90°F
